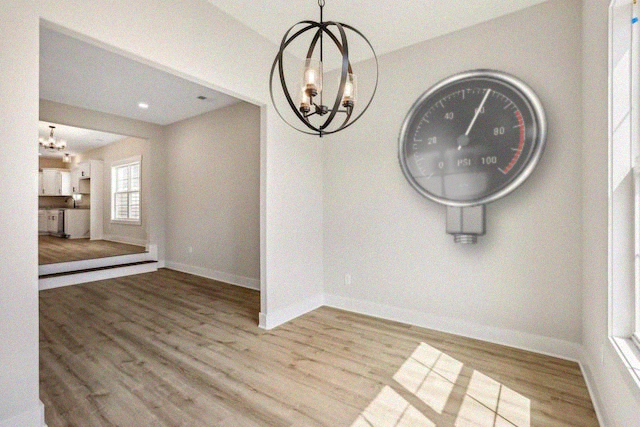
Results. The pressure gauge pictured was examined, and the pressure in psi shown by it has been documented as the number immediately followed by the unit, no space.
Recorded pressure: 60psi
